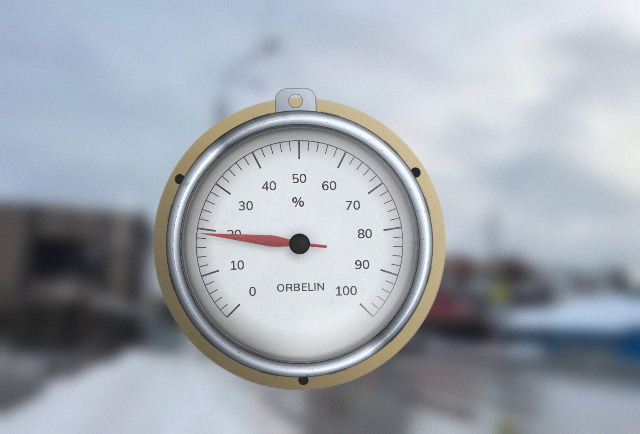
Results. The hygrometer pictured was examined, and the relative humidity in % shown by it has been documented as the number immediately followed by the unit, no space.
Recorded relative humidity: 19%
